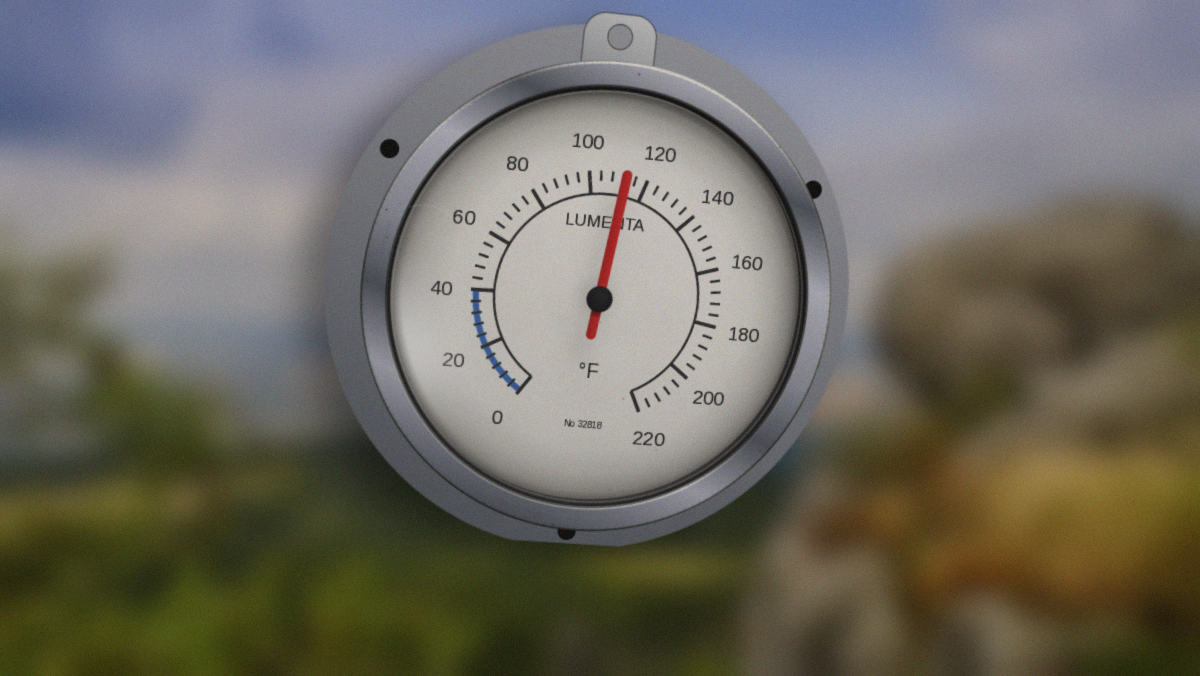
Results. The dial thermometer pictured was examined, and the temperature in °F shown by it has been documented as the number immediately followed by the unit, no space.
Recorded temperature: 112°F
